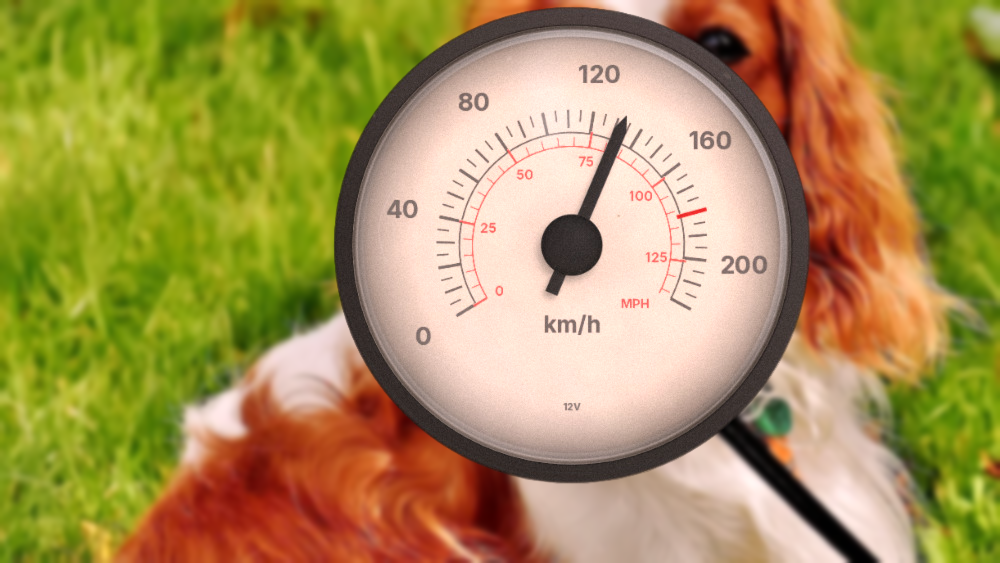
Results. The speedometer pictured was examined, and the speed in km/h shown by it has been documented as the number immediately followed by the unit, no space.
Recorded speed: 132.5km/h
